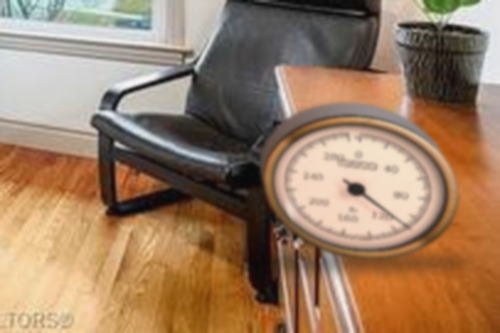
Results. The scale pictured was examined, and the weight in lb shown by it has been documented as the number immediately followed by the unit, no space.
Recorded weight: 110lb
